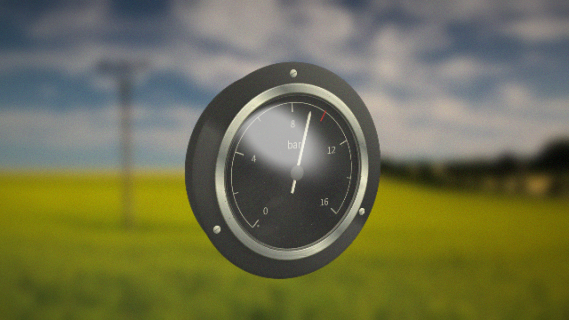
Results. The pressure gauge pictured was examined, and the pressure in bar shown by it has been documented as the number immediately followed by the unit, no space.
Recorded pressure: 9bar
